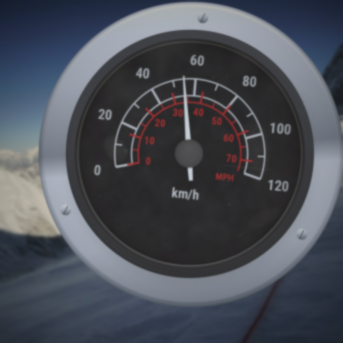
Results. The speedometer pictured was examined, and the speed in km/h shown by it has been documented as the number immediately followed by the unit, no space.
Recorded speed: 55km/h
